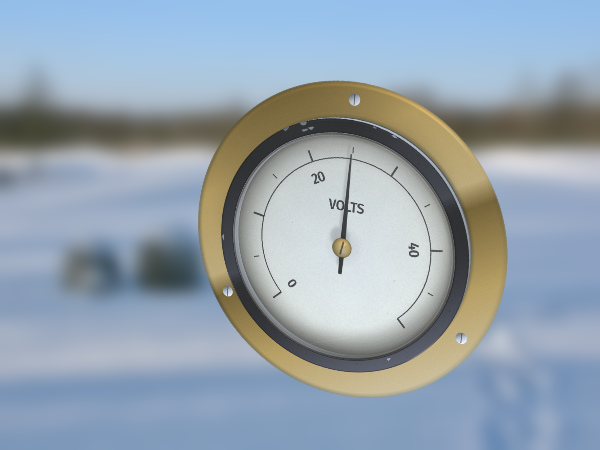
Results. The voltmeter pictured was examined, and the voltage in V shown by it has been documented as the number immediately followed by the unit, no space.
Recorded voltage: 25V
